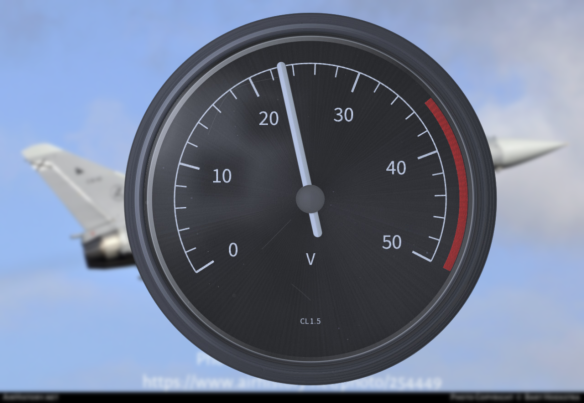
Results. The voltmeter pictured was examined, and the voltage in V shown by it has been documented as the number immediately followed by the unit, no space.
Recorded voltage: 23V
